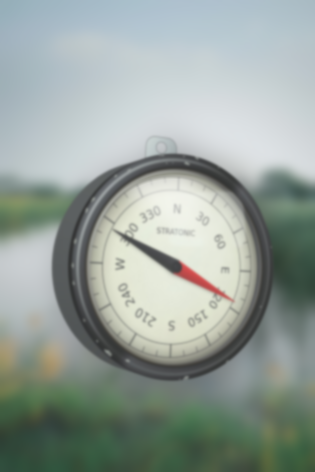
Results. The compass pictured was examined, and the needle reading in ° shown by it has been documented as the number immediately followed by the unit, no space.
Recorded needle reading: 115°
